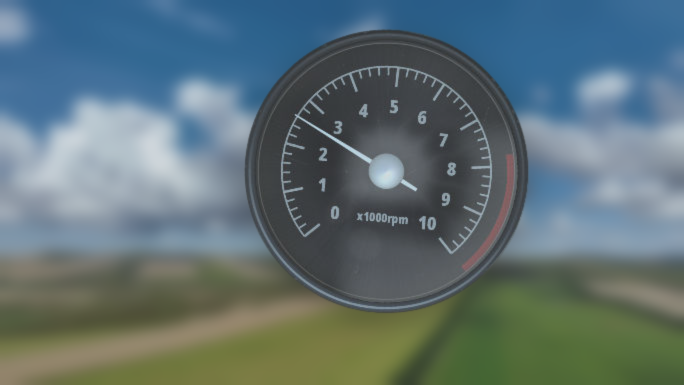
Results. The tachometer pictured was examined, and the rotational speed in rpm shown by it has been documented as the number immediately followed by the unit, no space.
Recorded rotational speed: 2600rpm
